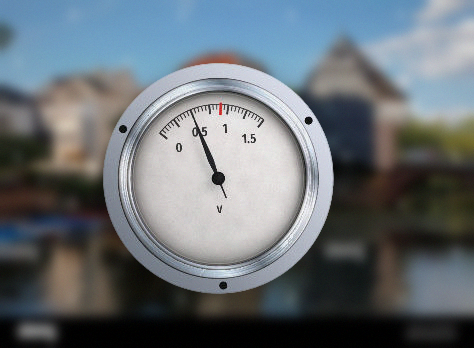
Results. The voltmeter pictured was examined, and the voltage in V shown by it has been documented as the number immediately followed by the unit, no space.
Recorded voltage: 0.5V
